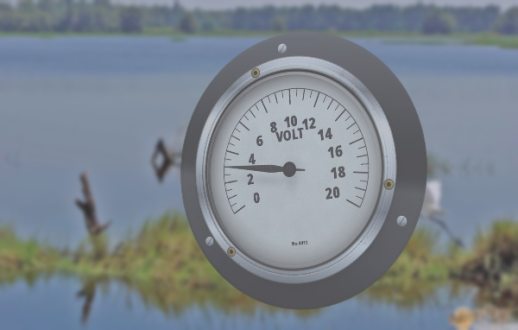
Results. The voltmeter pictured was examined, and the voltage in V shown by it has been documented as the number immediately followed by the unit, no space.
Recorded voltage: 3V
